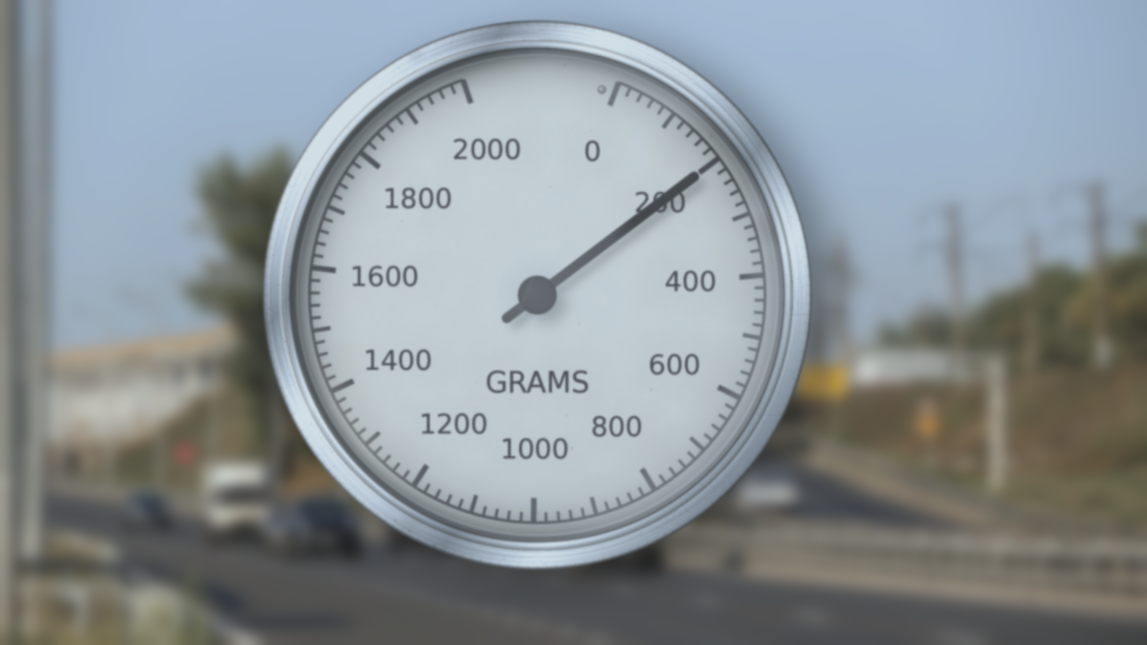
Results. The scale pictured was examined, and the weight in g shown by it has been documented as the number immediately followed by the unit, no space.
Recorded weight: 200g
